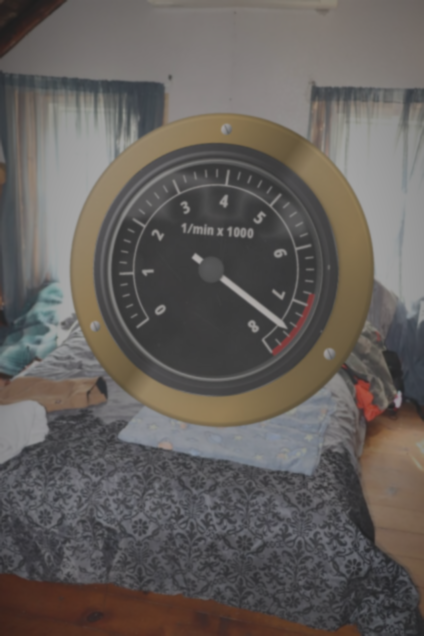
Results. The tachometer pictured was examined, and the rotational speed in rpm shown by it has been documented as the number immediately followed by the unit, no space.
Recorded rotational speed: 7500rpm
